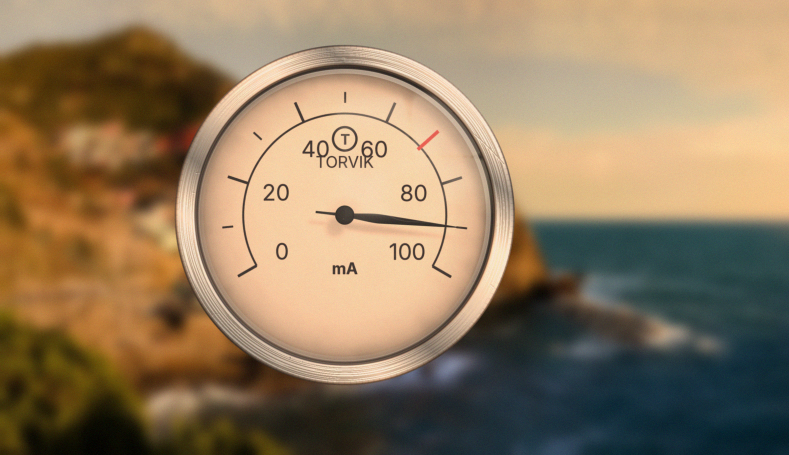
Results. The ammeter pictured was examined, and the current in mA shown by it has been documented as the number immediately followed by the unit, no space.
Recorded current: 90mA
